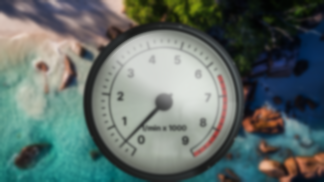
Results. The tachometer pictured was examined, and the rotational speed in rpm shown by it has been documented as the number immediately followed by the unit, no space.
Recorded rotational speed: 400rpm
